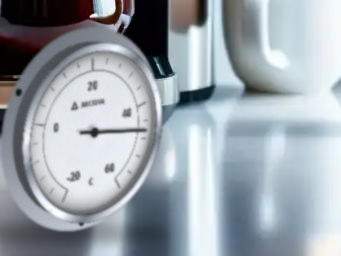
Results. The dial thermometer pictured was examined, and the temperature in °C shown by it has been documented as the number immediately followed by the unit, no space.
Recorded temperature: 46°C
